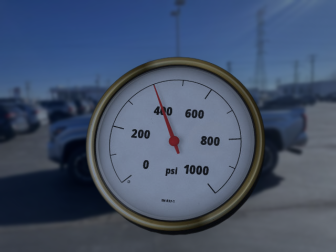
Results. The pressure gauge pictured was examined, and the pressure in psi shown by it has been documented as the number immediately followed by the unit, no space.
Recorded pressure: 400psi
